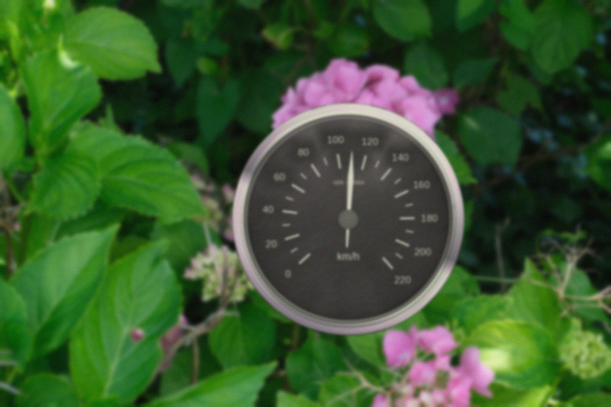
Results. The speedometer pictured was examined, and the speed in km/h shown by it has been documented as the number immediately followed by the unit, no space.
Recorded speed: 110km/h
